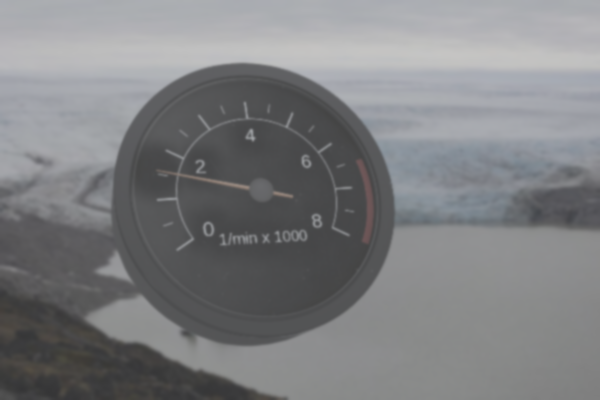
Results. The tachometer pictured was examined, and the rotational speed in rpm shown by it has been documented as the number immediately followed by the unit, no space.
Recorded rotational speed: 1500rpm
